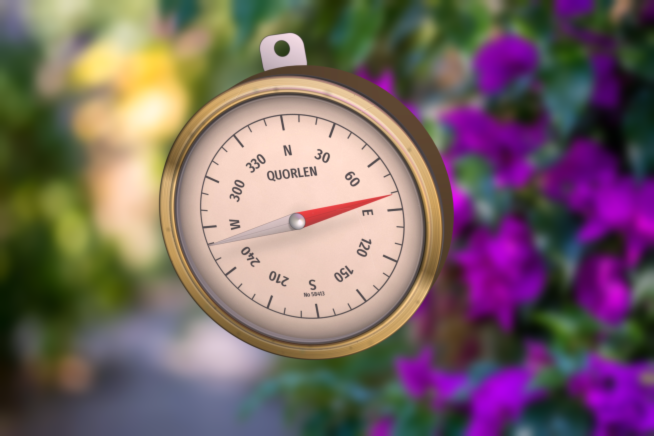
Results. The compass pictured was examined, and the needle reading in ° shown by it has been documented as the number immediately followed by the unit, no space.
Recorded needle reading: 80°
